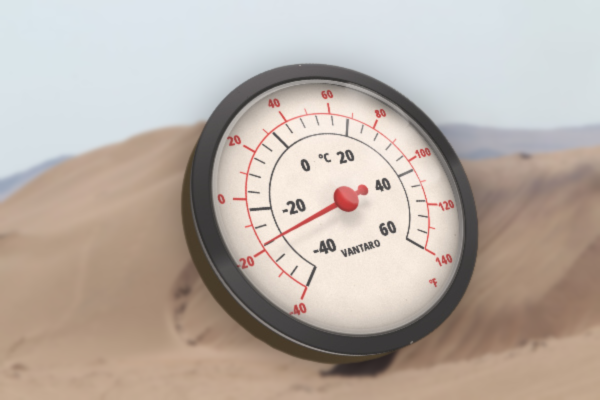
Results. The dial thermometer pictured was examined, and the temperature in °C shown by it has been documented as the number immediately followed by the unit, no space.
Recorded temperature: -28°C
